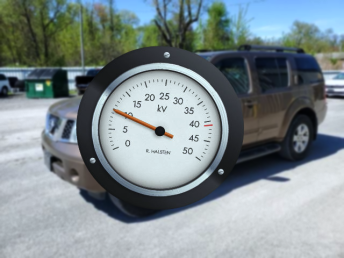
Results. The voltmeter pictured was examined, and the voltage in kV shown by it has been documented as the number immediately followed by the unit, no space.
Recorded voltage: 10kV
